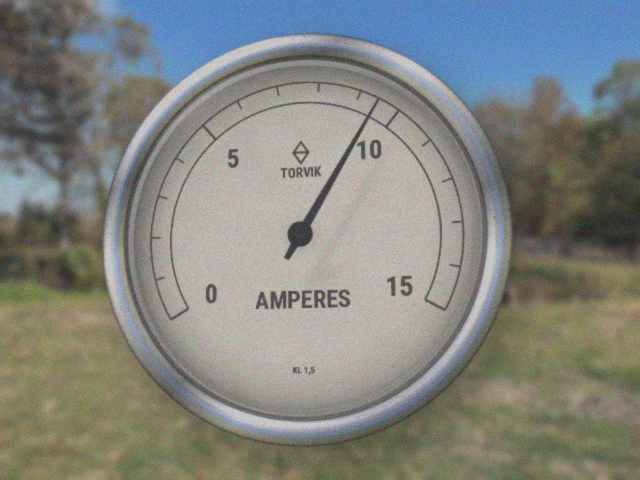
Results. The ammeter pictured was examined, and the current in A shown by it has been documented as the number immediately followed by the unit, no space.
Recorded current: 9.5A
